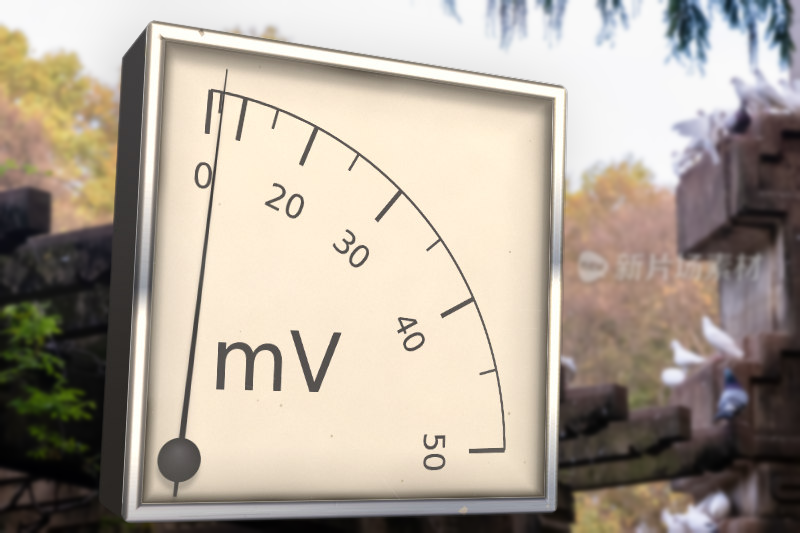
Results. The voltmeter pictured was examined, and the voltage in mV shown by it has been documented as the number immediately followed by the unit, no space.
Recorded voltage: 5mV
